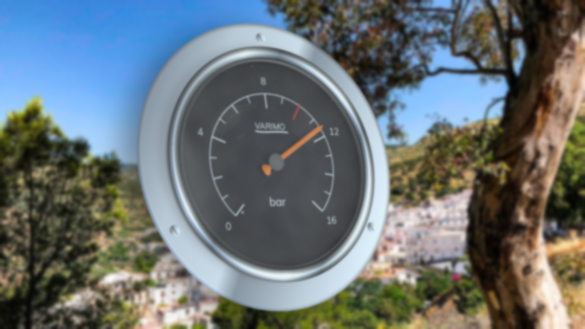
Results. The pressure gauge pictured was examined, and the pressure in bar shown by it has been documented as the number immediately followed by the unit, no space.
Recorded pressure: 11.5bar
